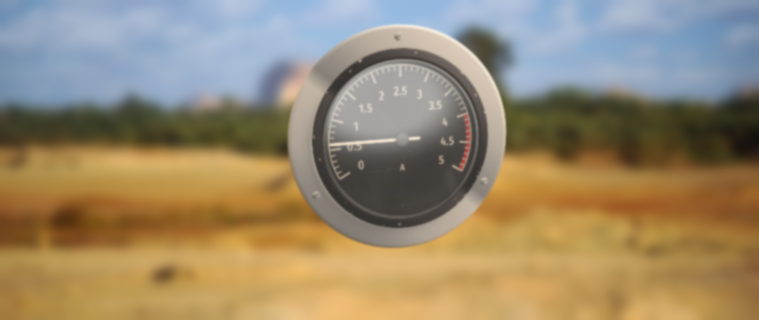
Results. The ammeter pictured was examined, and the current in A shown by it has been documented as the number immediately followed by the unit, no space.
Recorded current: 0.6A
